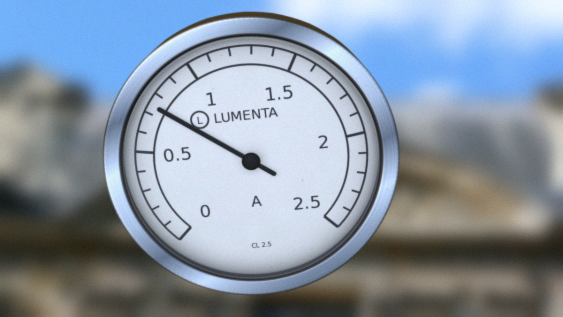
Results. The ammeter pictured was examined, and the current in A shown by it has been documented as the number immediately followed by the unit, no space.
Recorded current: 0.75A
